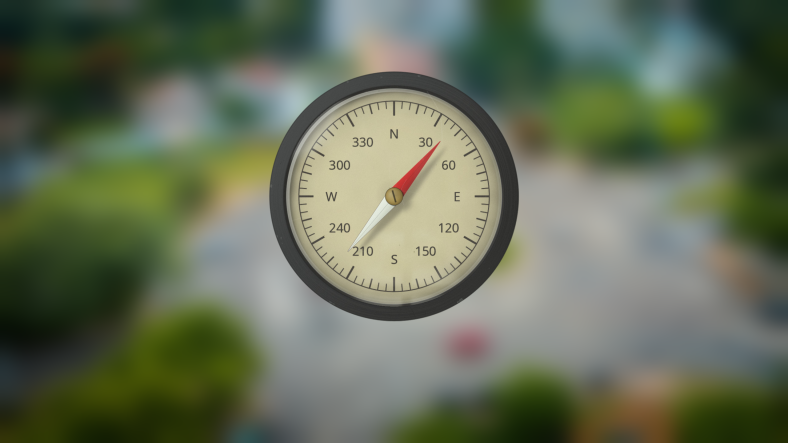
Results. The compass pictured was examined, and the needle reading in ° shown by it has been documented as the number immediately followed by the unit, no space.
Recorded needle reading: 40°
